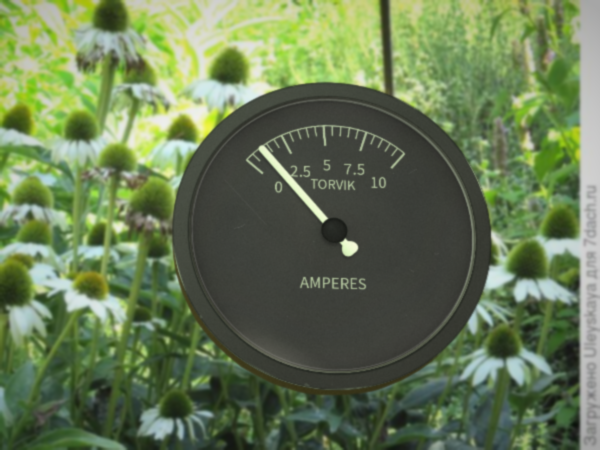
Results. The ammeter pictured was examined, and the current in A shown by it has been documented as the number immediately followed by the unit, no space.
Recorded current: 1A
